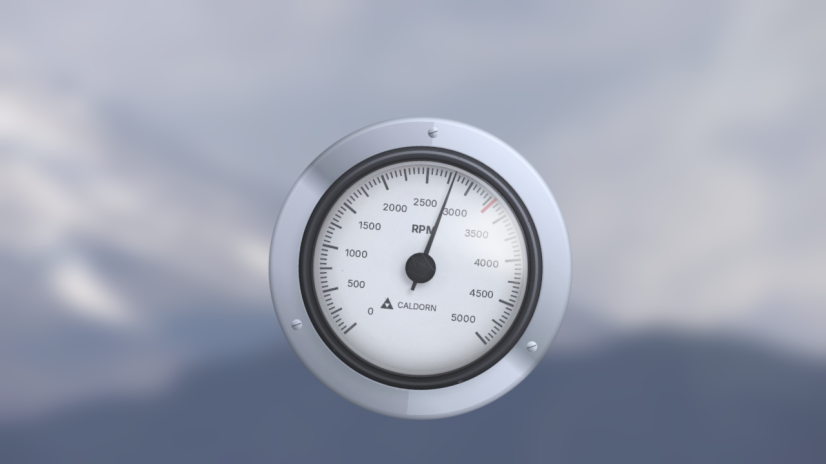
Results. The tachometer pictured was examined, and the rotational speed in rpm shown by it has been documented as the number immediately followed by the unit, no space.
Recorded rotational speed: 2800rpm
